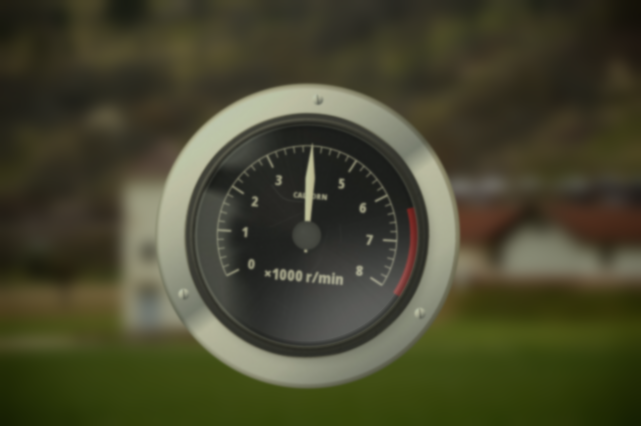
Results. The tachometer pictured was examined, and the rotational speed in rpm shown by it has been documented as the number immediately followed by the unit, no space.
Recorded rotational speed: 4000rpm
